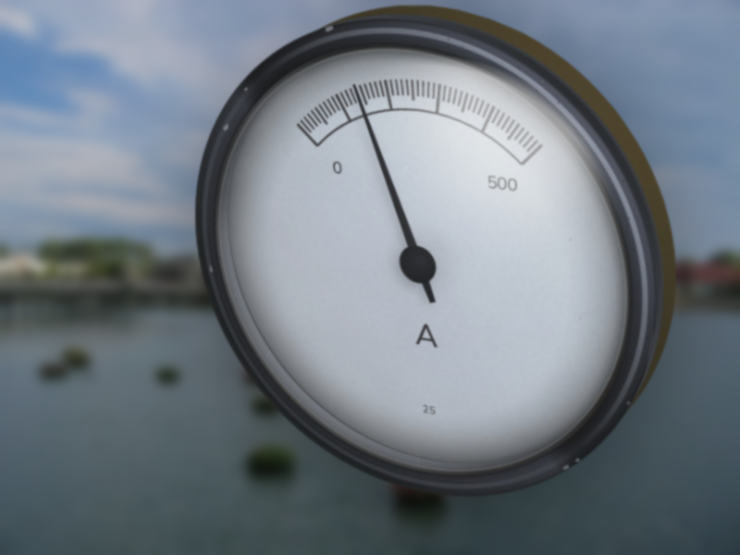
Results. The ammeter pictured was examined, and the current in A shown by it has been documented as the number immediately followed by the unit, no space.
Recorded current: 150A
